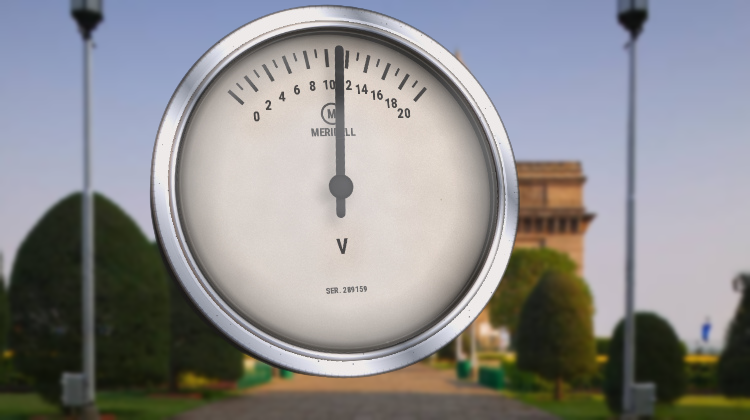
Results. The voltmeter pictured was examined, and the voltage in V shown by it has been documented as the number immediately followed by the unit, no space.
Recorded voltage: 11V
